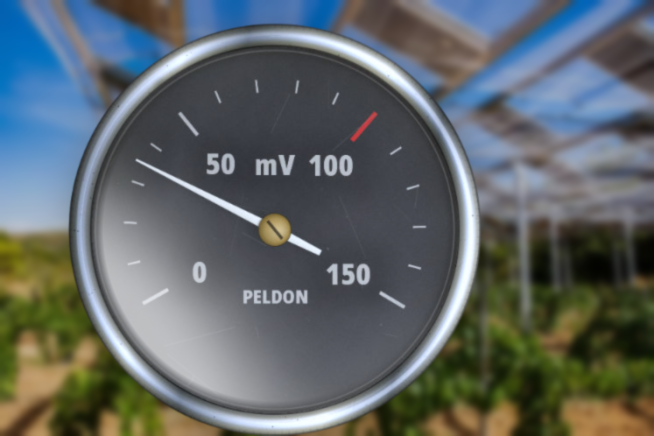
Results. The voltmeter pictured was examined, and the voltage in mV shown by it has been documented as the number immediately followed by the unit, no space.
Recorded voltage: 35mV
